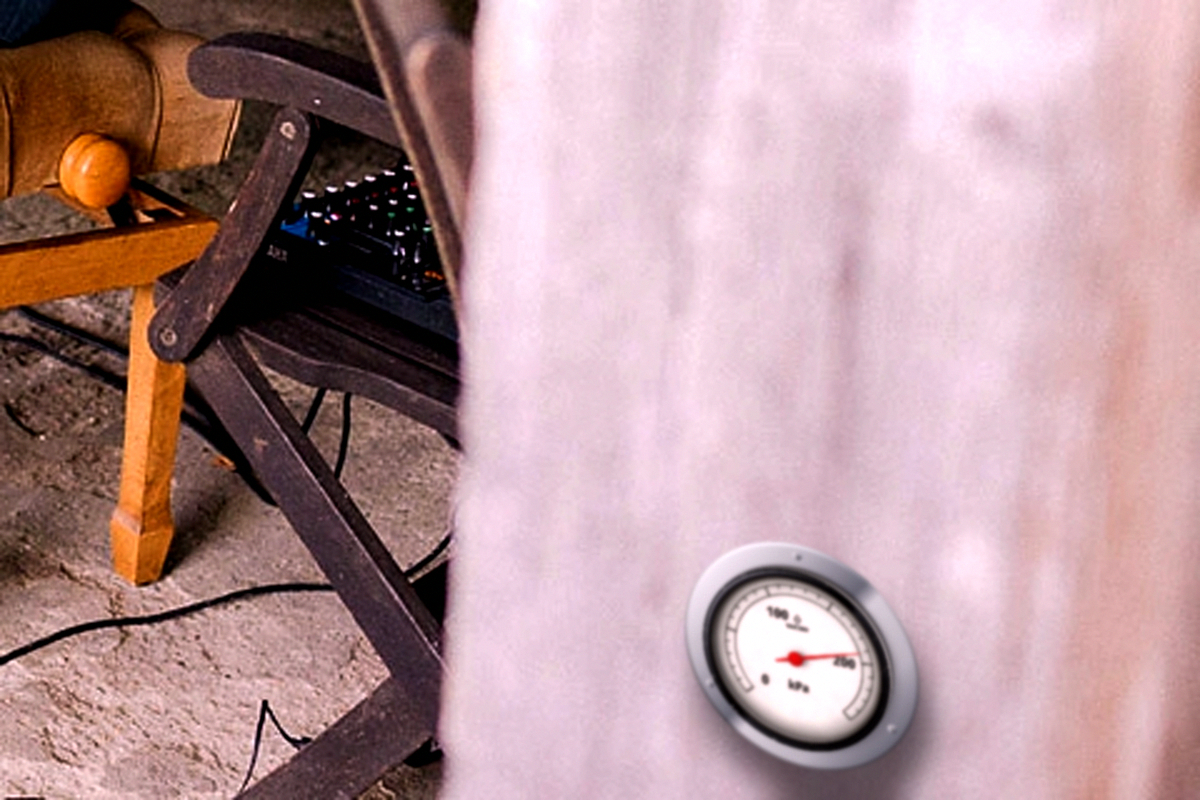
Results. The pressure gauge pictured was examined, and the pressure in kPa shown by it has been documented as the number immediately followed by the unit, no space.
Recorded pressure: 190kPa
